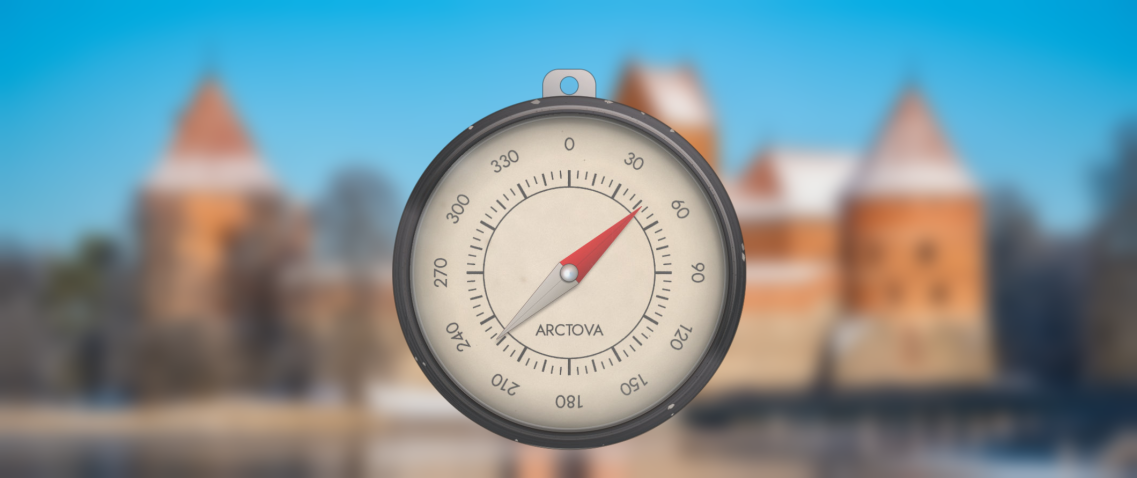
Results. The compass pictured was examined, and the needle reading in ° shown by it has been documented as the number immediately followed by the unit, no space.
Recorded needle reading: 47.5°
